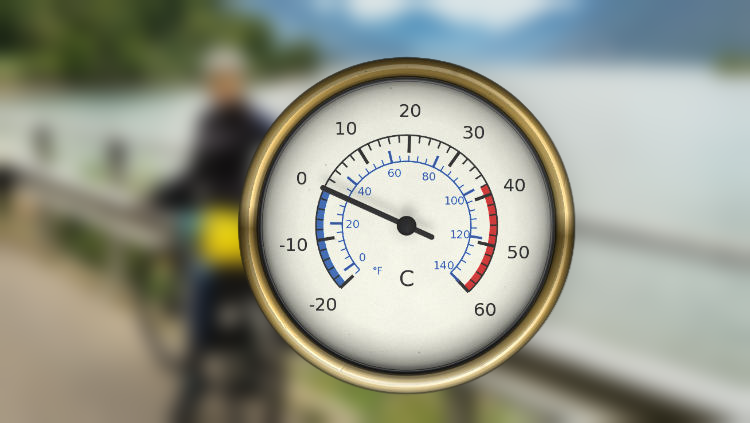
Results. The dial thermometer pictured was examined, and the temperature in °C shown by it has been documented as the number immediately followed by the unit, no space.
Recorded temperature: 0°C
